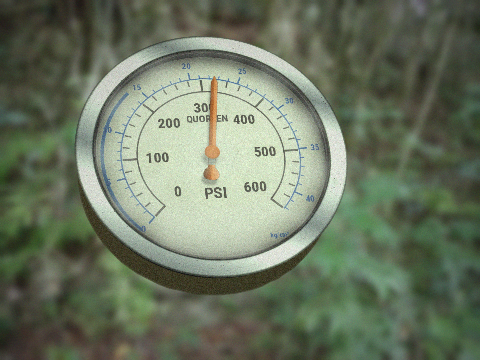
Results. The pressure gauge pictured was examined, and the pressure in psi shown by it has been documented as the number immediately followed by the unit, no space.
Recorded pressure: 320psi
